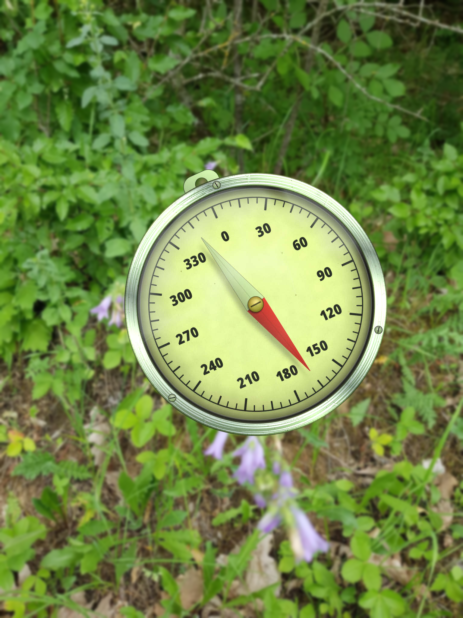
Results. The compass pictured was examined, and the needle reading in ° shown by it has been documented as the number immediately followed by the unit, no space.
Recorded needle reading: 165°
